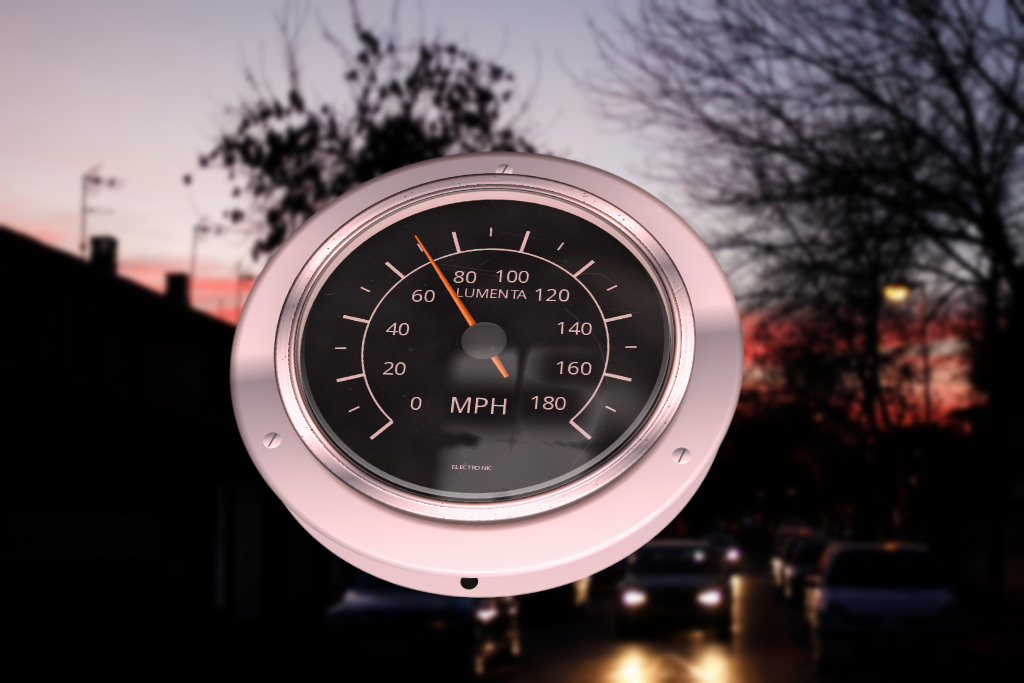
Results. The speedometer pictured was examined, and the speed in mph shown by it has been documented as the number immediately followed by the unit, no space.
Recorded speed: 70mph
